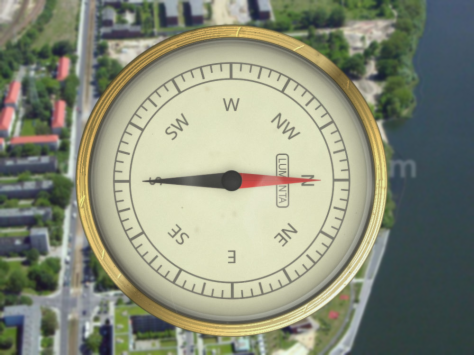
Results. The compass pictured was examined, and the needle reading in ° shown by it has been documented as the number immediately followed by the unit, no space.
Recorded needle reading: 0°
